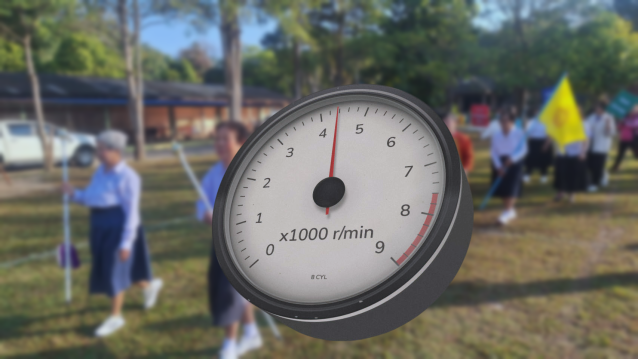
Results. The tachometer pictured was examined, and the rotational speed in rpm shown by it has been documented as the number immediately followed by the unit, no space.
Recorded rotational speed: 4400rpm
